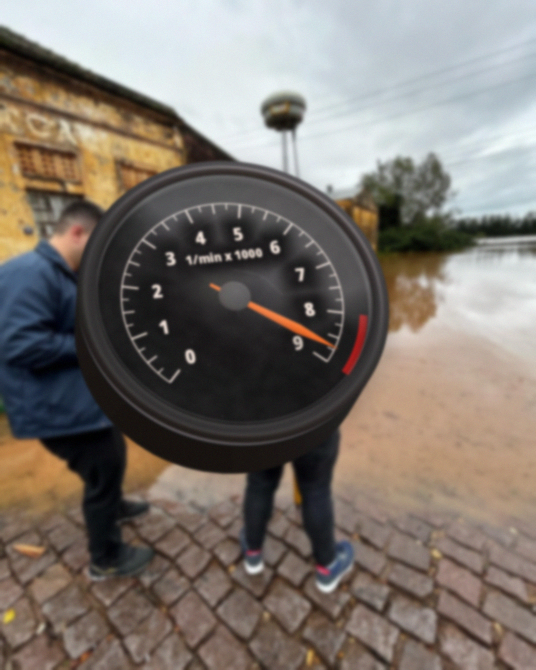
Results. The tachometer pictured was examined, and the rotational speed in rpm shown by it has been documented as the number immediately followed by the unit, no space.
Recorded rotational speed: 8750rpm
